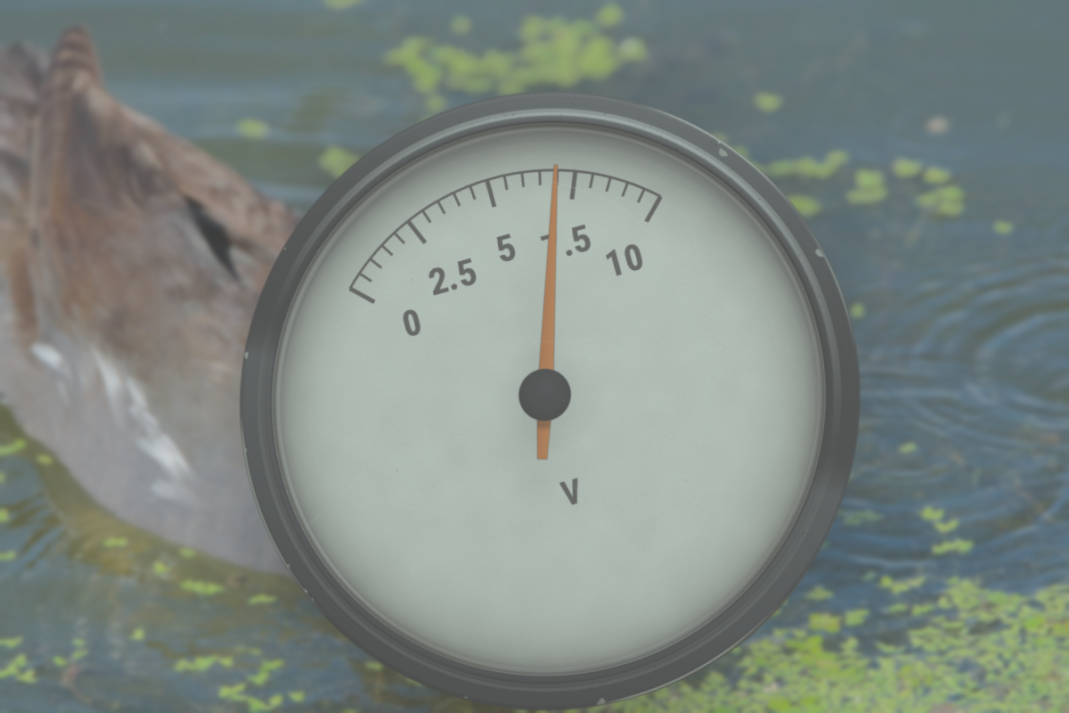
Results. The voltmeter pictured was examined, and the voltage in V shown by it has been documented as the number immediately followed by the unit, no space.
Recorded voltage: 7V
